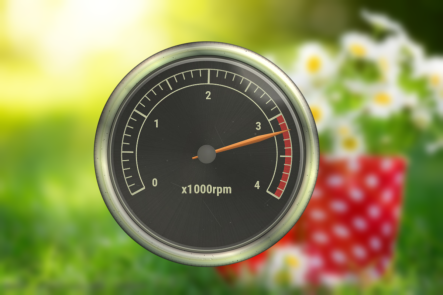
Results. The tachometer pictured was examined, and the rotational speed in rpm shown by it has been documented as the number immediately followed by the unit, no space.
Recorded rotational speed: 3200rpm
